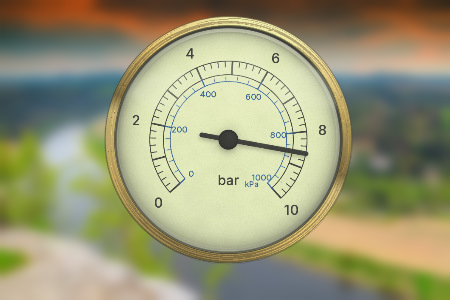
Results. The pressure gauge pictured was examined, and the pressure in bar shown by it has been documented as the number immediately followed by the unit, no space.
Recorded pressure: 8.6bar
